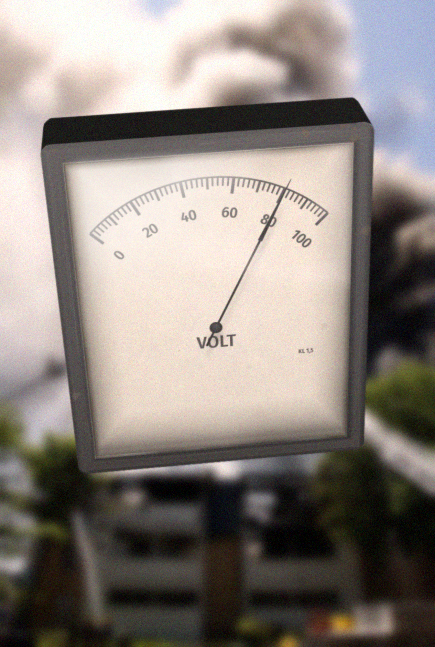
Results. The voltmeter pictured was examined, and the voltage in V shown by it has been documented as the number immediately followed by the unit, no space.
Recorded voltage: 80V
